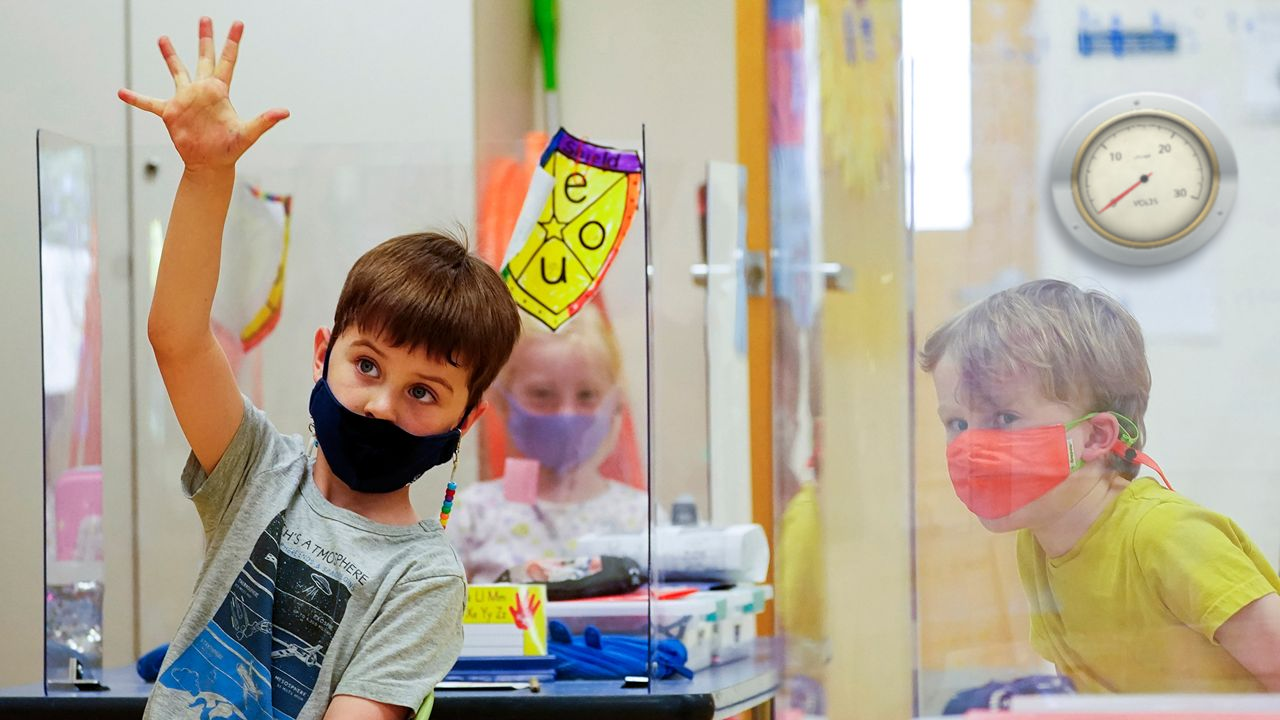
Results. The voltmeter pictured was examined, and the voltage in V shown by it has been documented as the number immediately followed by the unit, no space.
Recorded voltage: 0V
